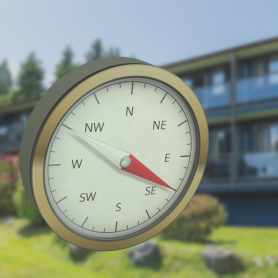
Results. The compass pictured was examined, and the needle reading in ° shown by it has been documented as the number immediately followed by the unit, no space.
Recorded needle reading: 120°
